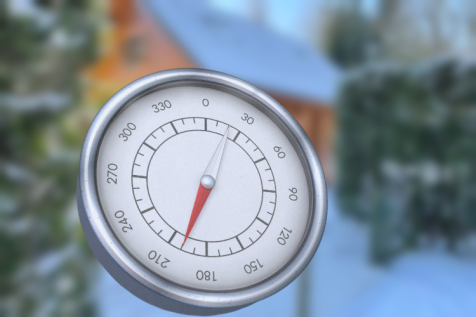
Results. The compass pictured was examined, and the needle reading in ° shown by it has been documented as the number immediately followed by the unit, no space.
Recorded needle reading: 200°
